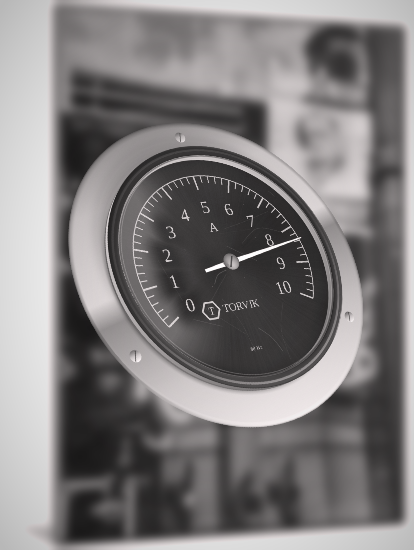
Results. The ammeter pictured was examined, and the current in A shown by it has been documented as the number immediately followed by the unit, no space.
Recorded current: 8.4A
